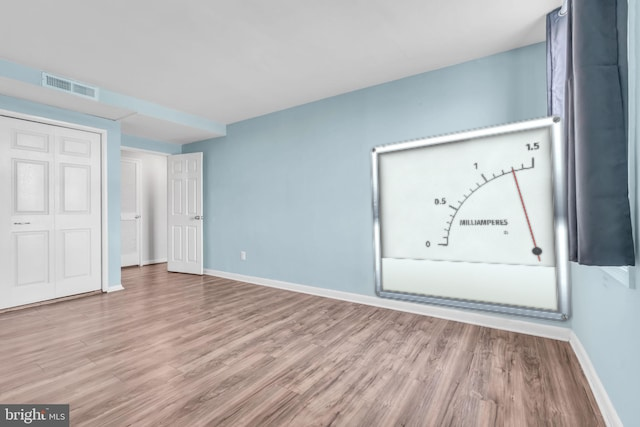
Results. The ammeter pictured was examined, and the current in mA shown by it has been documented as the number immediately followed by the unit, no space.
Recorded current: 1.3mA
